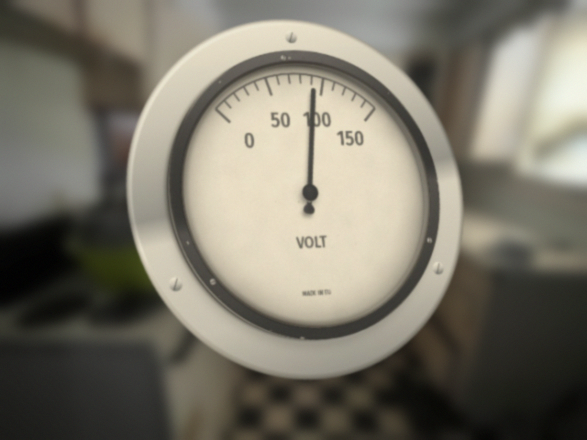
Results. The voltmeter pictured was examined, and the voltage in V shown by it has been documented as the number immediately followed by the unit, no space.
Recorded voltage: 90V
